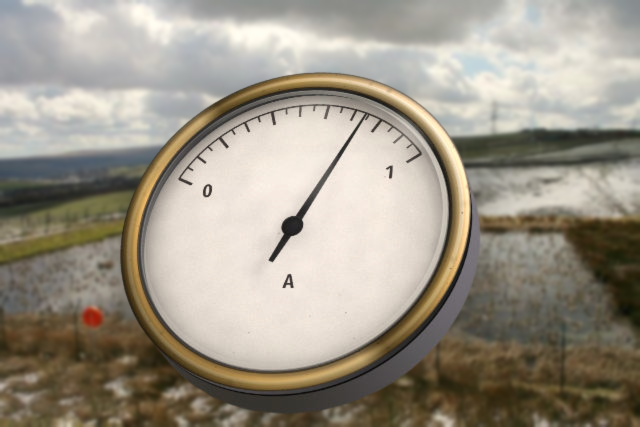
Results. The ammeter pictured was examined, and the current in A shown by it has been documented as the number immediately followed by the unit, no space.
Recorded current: 0.75A
